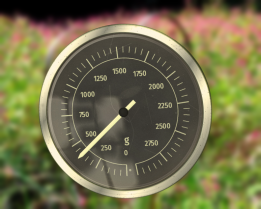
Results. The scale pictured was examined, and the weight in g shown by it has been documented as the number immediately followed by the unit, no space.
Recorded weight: 400g
